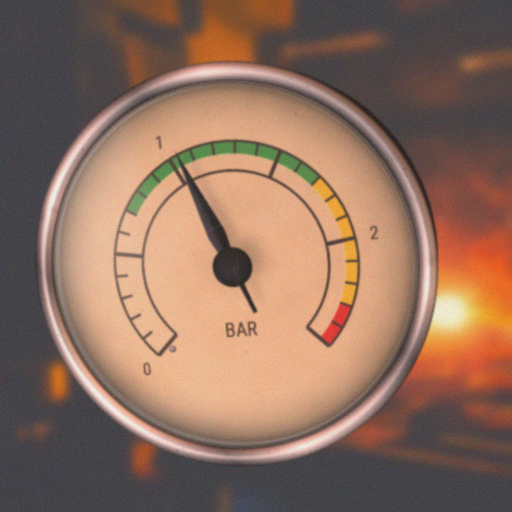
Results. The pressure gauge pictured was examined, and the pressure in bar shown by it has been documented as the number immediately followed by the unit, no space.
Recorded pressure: 1.05bar
